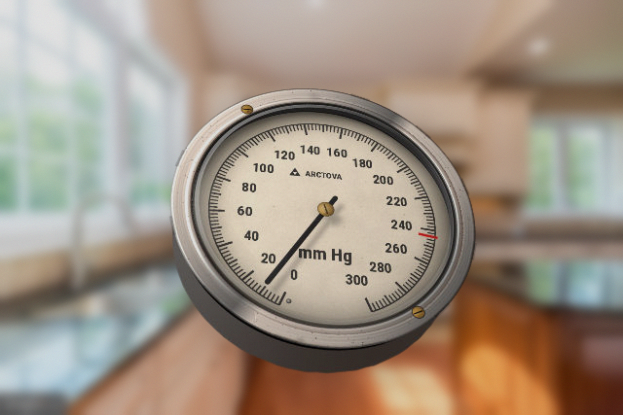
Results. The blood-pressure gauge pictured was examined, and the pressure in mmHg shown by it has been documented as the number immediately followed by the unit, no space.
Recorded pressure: 10mmHg
